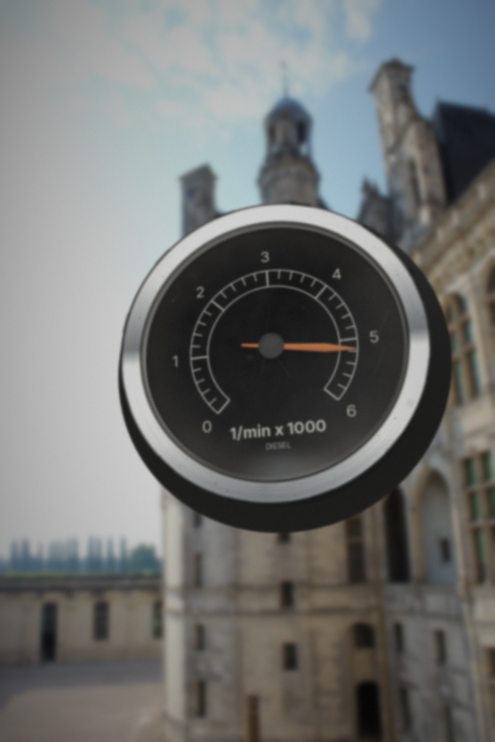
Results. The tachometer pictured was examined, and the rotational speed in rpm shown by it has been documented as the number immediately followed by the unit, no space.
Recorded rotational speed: 5200rpm
